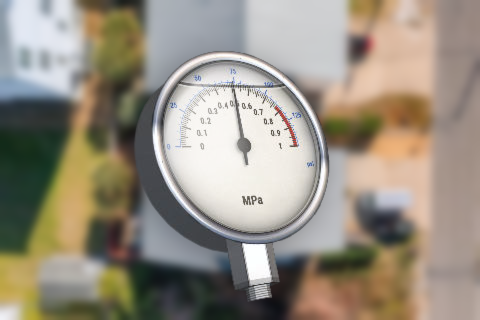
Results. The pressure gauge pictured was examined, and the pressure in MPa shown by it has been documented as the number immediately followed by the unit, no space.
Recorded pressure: 0.5MPa
